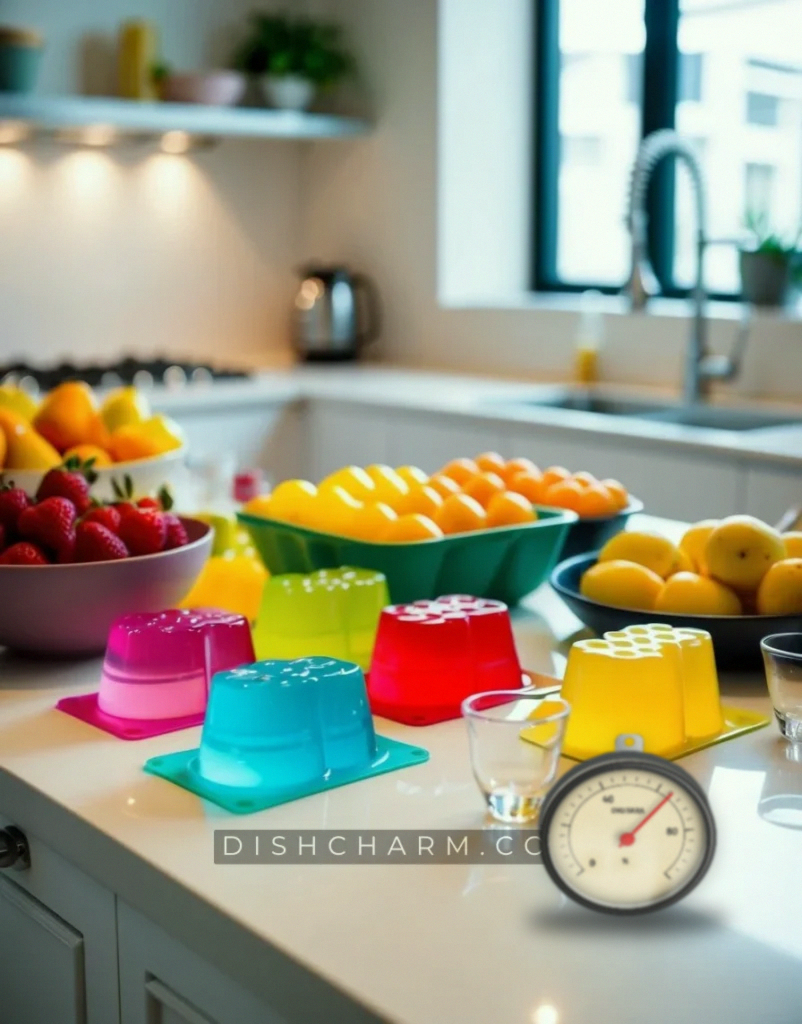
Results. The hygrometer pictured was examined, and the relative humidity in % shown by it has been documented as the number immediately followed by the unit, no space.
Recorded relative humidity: 64%
